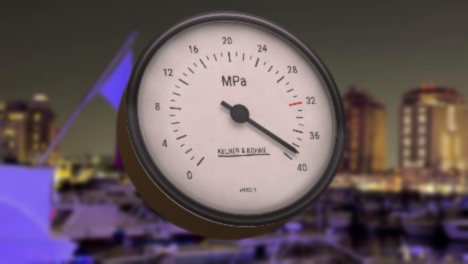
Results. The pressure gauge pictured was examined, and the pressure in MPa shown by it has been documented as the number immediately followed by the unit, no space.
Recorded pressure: 39MPa
